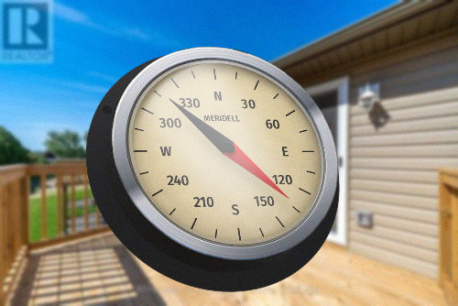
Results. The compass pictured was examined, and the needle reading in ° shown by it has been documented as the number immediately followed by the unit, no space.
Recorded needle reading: 135°
